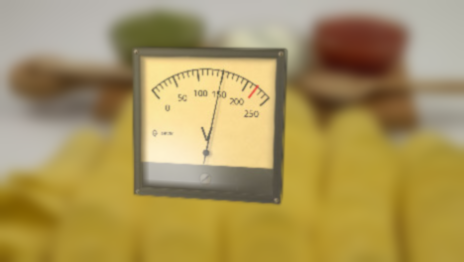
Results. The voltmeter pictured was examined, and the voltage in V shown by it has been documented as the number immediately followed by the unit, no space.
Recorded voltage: 150V
